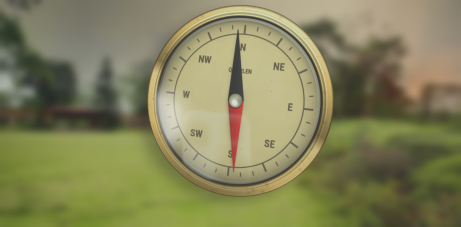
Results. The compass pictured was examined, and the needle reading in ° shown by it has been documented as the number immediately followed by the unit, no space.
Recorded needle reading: 175°
